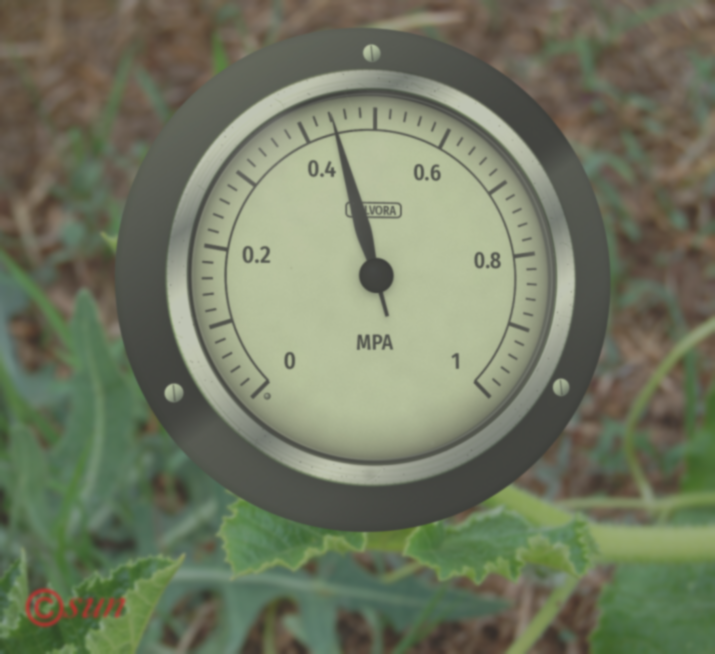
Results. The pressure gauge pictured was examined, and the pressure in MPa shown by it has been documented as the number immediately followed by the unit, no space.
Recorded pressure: 0.44MPa
